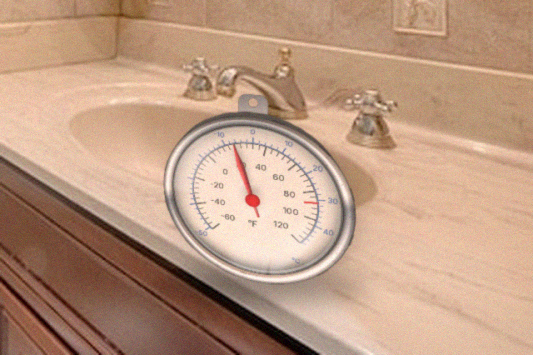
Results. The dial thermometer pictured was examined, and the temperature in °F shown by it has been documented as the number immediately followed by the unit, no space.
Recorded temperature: 20°F
